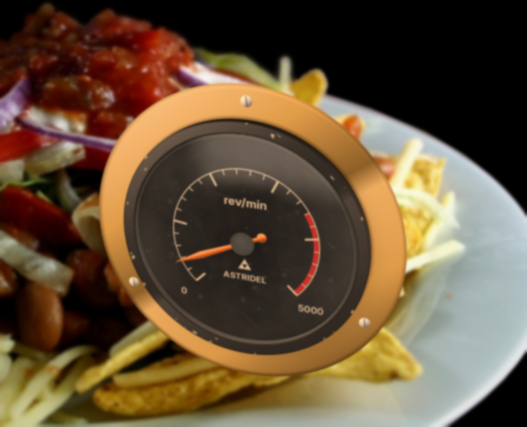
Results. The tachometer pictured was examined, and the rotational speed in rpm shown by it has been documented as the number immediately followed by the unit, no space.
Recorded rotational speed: 400rpm
